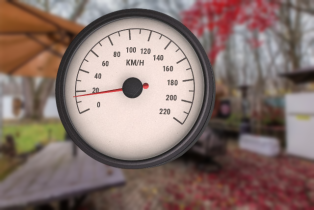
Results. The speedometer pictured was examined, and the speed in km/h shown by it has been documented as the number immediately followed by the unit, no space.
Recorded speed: 15km/h
